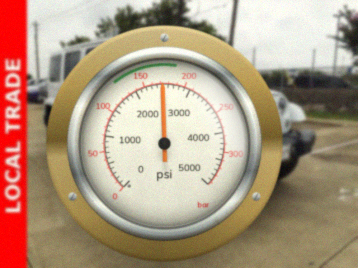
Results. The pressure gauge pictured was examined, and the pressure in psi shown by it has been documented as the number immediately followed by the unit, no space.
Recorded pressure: 2500psi
